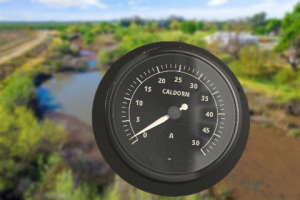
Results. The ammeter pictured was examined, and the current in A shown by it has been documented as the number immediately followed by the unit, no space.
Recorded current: 1A
